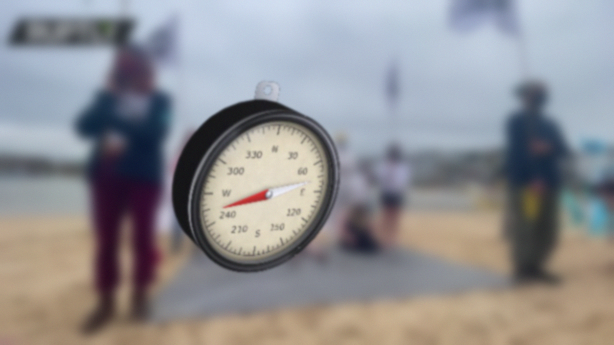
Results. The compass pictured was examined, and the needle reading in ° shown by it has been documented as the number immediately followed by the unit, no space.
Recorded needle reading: 255°
